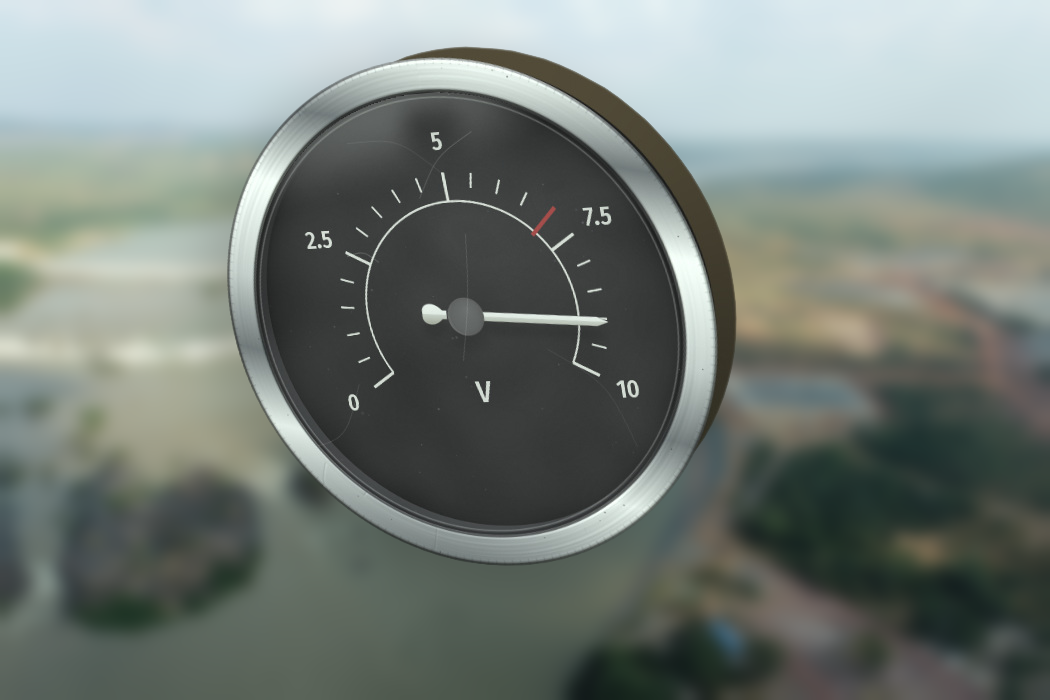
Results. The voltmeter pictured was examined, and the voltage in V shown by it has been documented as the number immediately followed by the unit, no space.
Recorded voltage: 9V
